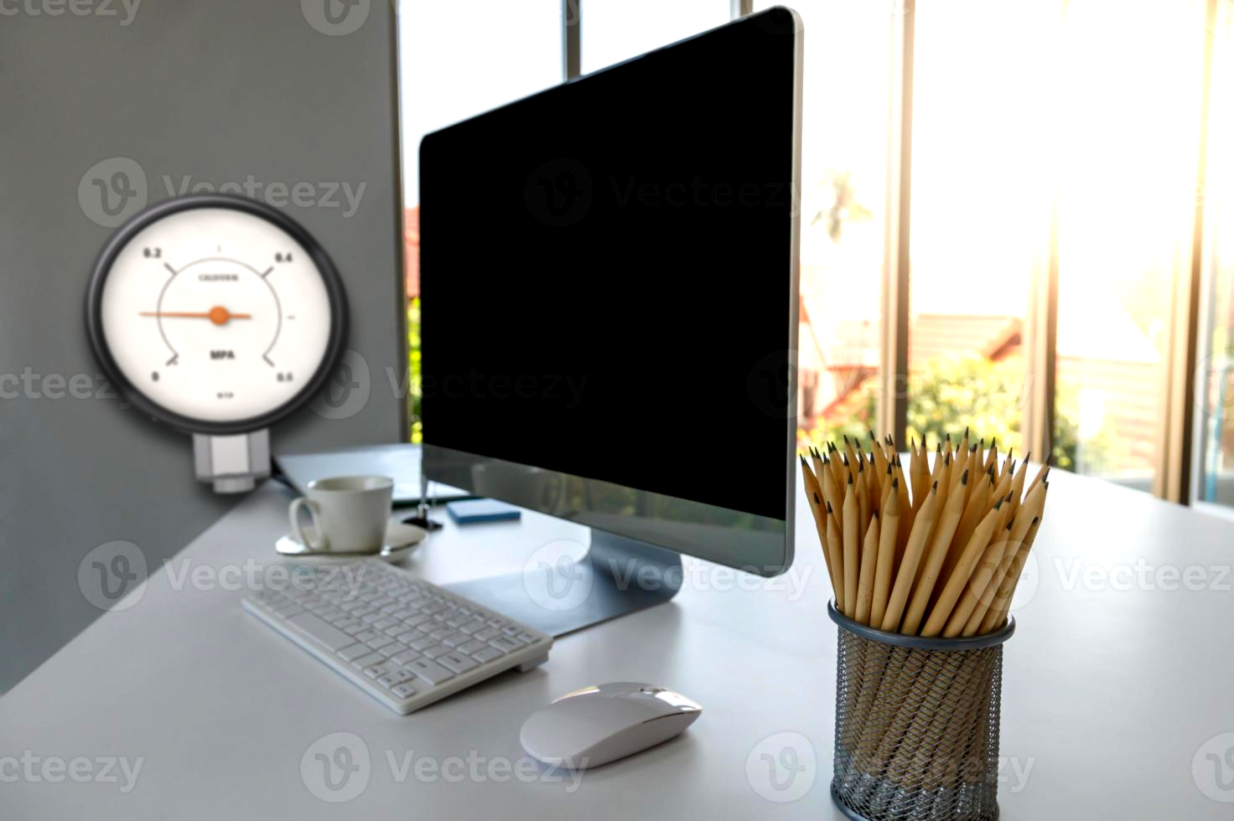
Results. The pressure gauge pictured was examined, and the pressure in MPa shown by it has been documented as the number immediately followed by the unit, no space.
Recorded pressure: 0.1MPa
